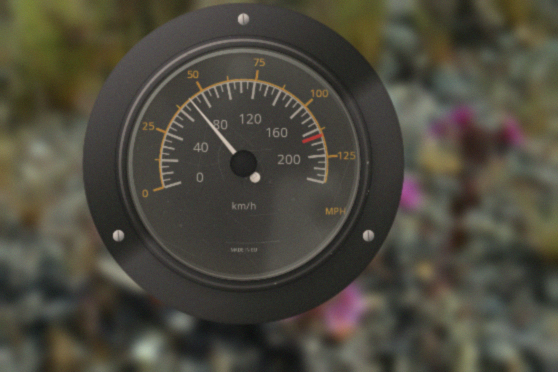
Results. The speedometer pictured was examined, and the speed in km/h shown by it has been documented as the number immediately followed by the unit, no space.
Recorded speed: 70km/h
